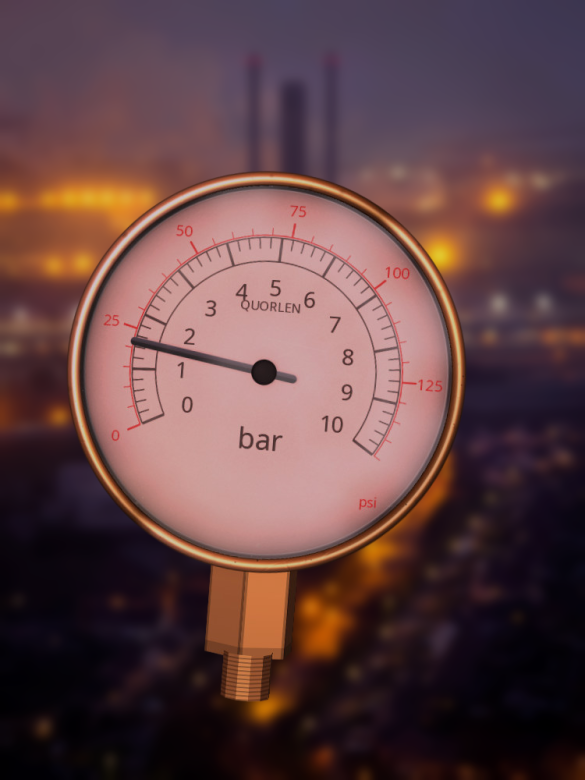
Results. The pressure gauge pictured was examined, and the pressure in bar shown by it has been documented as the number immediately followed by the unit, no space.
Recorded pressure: 1.5bar
